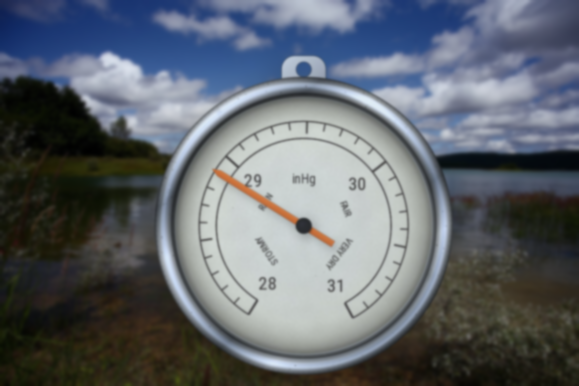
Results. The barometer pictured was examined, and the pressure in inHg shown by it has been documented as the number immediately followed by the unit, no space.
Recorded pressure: 28.9inHg
